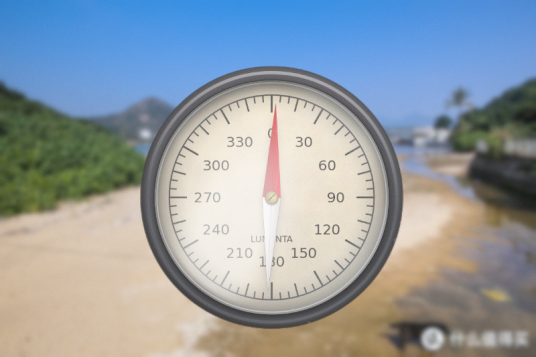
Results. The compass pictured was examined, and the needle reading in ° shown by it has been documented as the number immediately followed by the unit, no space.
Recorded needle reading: 2.5°
